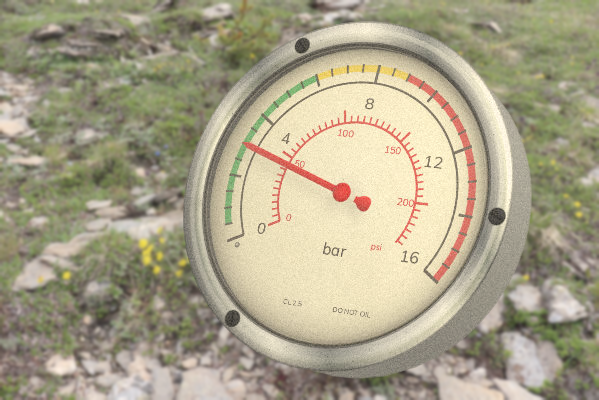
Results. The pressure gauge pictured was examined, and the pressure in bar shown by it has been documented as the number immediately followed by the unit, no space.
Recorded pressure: 3bar
